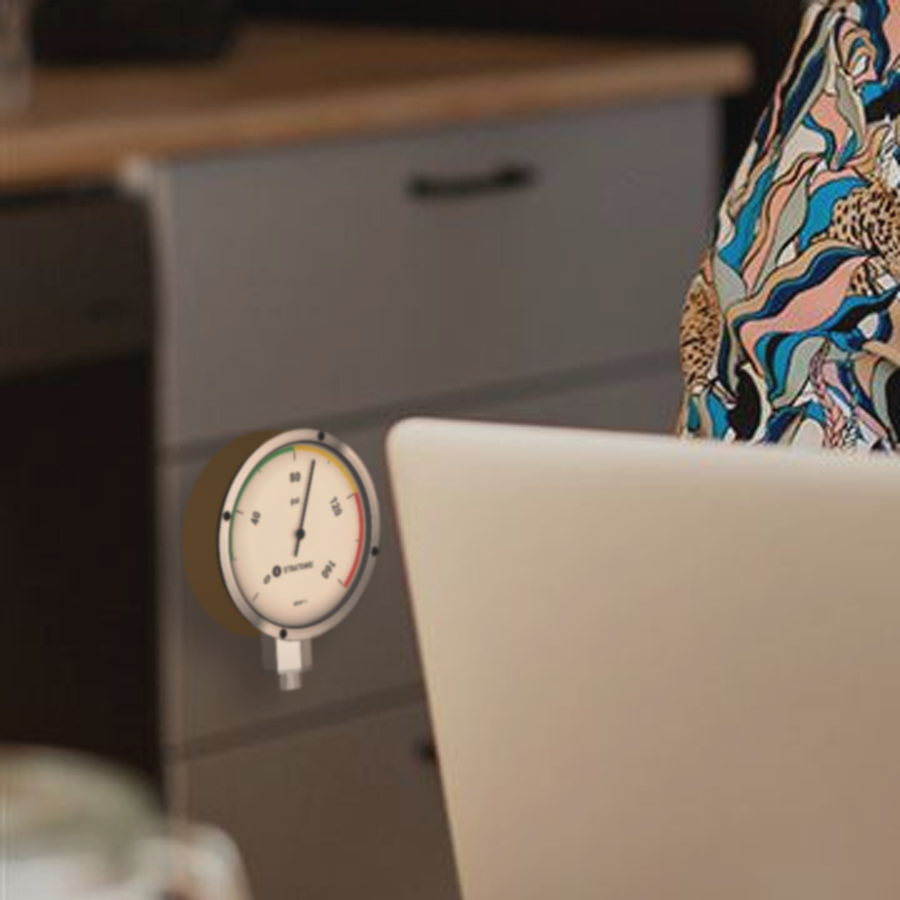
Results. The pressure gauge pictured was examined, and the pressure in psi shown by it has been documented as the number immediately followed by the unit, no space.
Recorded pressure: 90psi
